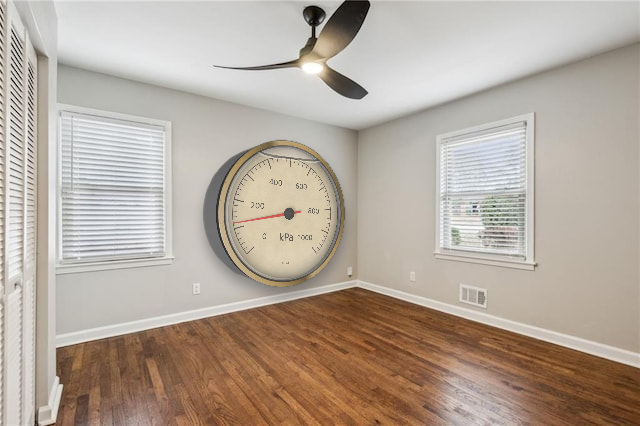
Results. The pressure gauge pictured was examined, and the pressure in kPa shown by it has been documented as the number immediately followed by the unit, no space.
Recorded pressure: 120kPa
